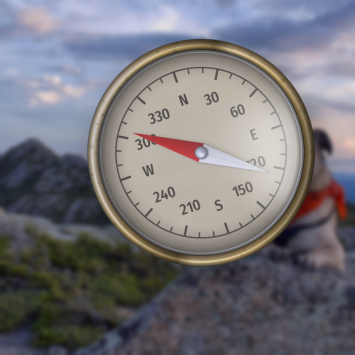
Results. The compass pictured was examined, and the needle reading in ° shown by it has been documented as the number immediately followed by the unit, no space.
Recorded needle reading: 305°
